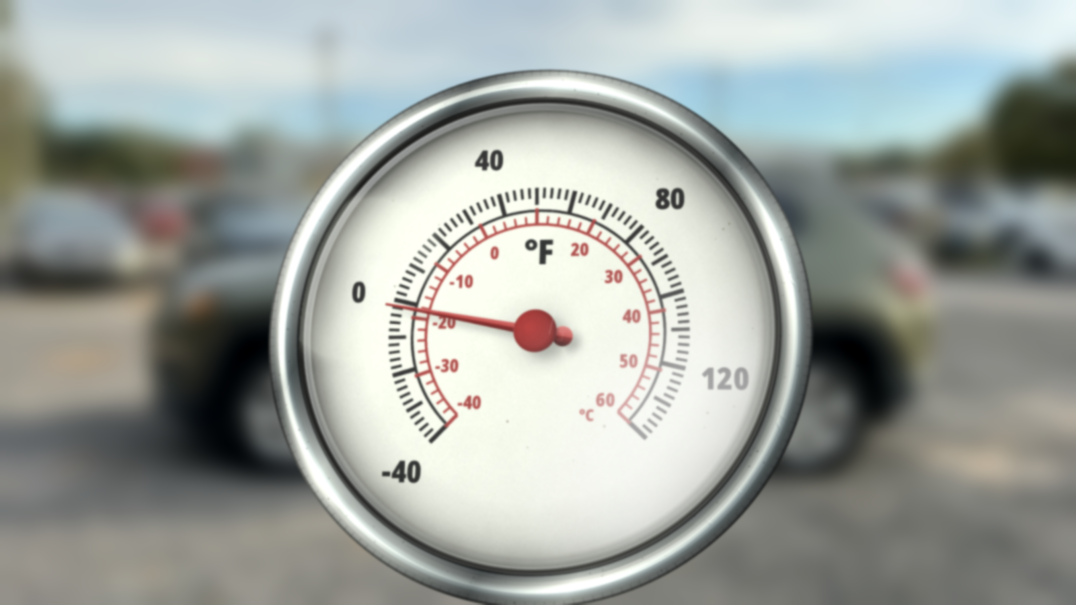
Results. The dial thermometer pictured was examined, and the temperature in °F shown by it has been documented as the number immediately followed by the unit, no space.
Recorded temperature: -2°F
